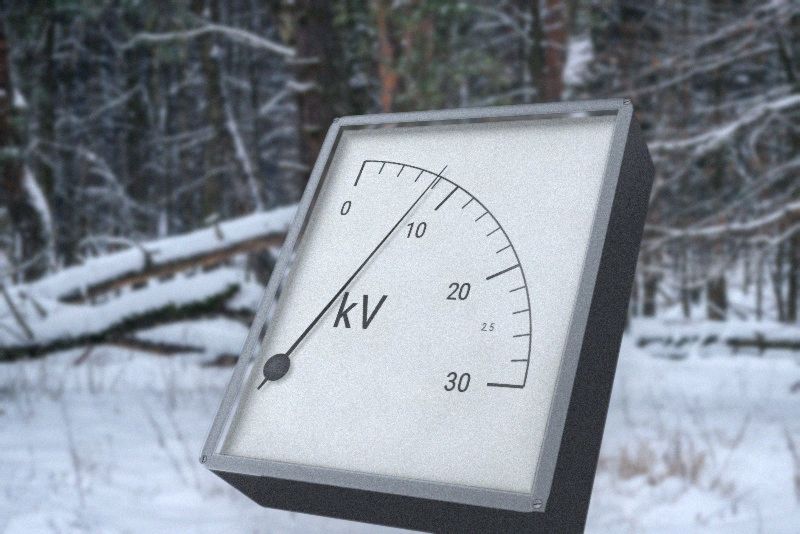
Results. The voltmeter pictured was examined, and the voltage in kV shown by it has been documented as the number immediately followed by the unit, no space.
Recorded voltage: 8kV
